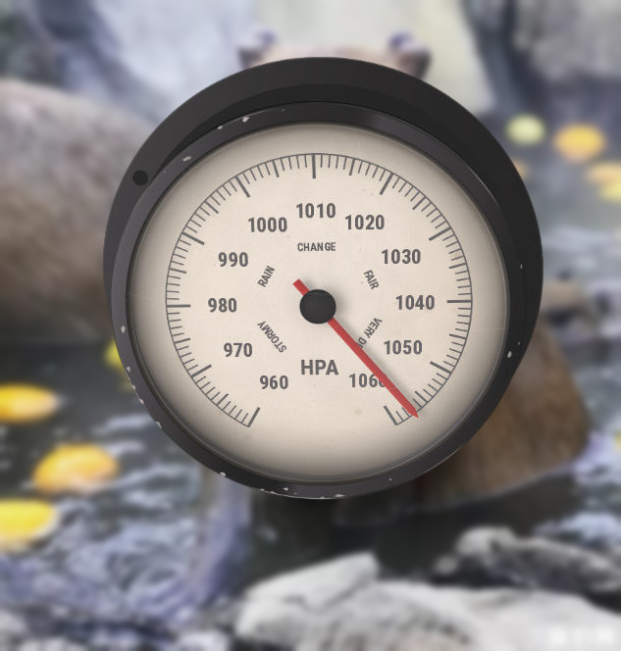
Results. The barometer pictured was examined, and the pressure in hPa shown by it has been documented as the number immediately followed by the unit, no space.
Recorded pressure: 1057hPa
